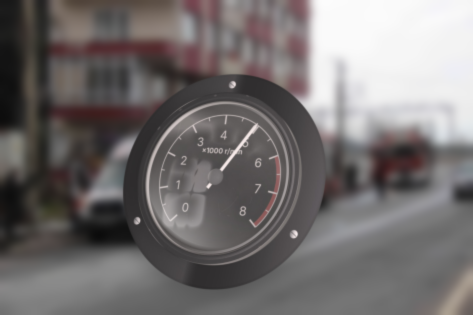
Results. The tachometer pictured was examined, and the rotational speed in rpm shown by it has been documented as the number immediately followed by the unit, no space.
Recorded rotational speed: 5000rpm
